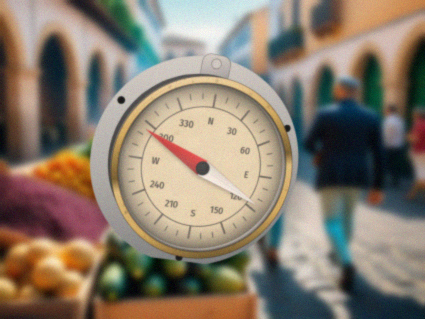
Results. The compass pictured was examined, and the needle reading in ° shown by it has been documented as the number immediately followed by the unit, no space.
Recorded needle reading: 295°
